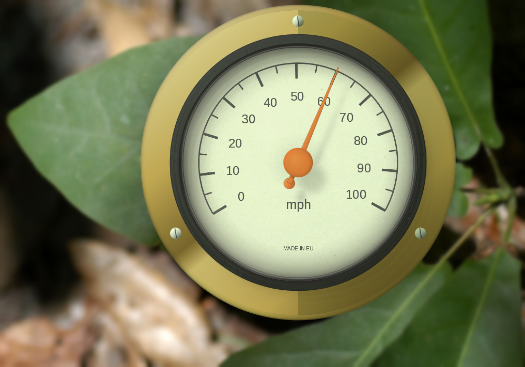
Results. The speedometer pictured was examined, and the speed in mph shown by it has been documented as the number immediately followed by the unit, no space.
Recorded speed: 60mph
